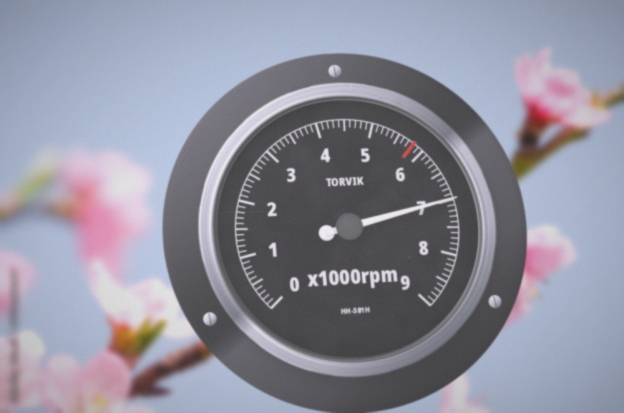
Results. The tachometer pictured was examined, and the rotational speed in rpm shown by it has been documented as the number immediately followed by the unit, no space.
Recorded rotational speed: 7000rpm
